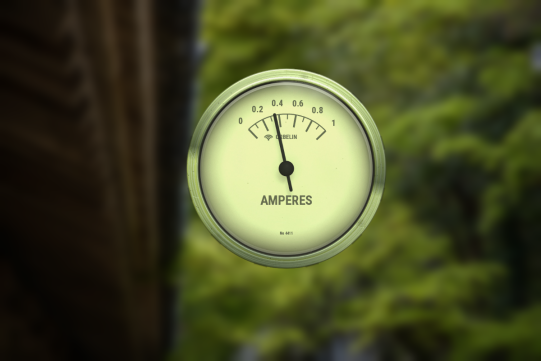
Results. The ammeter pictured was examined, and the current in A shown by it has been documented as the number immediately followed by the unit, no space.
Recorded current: 0.35A
